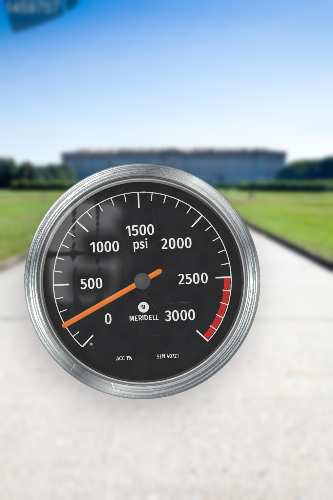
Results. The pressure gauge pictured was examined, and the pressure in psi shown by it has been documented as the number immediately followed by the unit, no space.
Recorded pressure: 200psi
